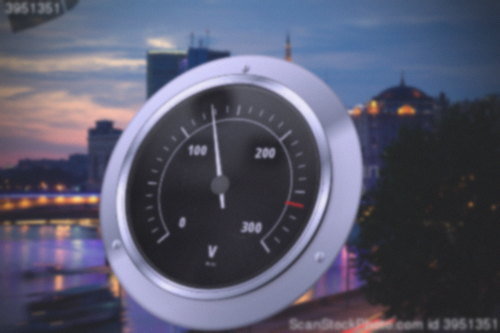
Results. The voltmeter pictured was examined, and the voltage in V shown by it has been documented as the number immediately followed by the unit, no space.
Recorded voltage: 130V
